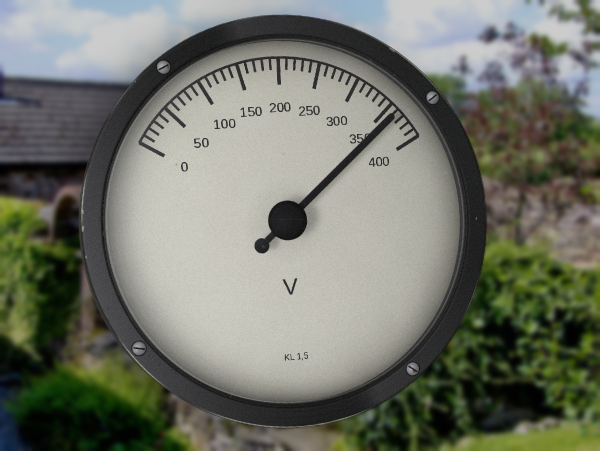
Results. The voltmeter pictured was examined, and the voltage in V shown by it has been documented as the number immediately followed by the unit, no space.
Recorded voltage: 360V
